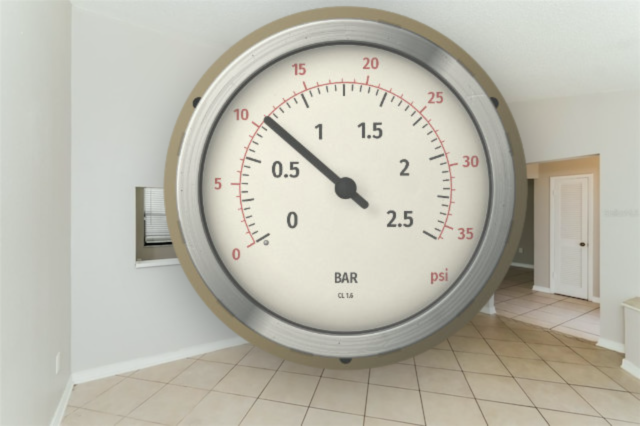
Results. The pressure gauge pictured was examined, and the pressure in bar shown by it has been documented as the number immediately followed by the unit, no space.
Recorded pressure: 0.75bar
